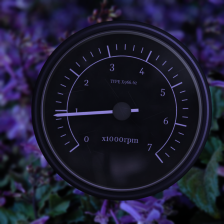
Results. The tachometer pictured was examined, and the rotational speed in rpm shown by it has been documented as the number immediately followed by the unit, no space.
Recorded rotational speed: 900rpm
